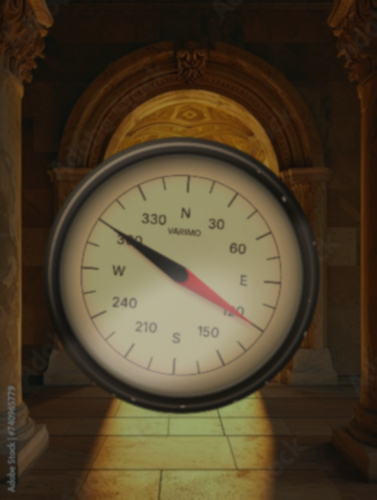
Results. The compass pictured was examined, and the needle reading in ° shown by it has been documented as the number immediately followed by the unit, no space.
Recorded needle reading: 120°
